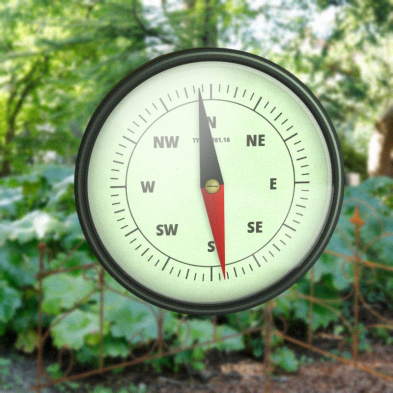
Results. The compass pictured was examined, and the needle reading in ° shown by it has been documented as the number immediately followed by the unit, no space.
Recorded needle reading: 172.5°
